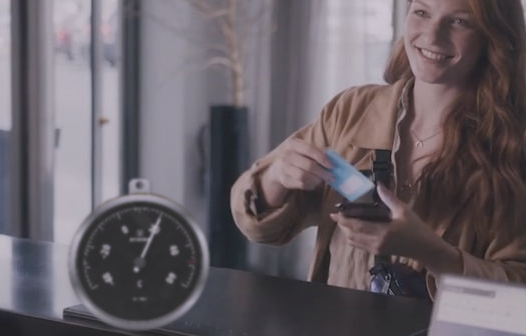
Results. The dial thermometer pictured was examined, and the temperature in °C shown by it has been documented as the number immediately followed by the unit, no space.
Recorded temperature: 20°C
